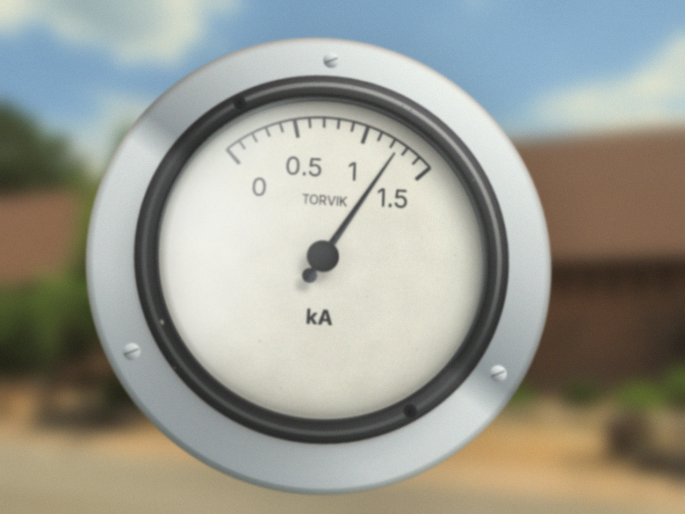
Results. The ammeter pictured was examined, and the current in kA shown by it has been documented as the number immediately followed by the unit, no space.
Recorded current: 1.25kA
